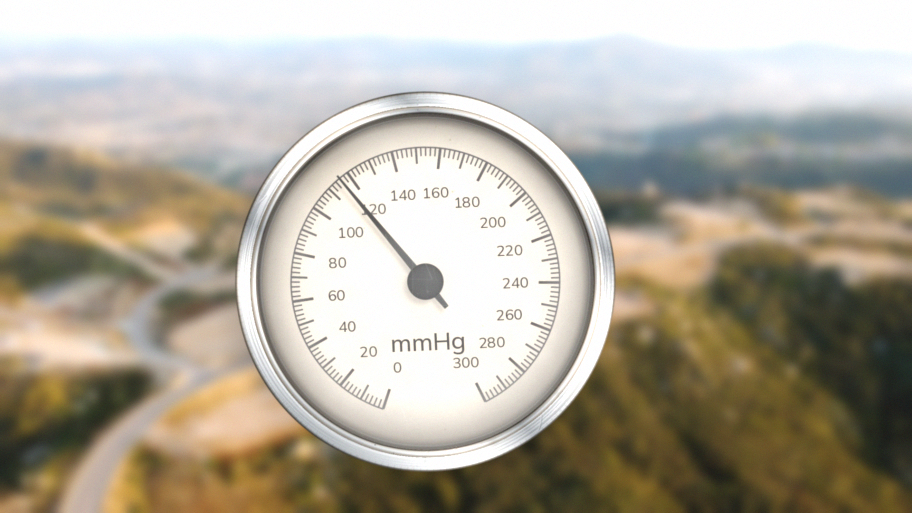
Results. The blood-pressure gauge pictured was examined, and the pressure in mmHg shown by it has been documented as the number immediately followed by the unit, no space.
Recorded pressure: 116mmHg
